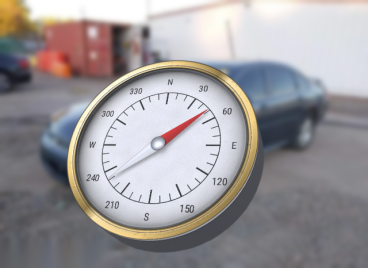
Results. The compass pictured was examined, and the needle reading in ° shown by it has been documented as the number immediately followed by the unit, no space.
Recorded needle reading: 50°
